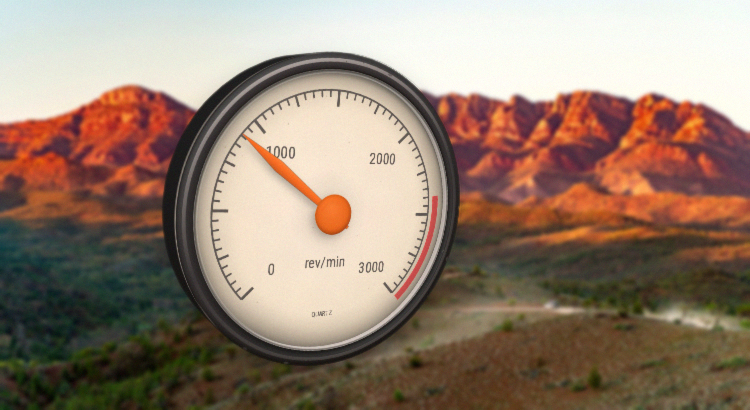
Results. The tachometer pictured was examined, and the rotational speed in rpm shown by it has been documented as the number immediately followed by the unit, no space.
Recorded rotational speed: 900rpm
